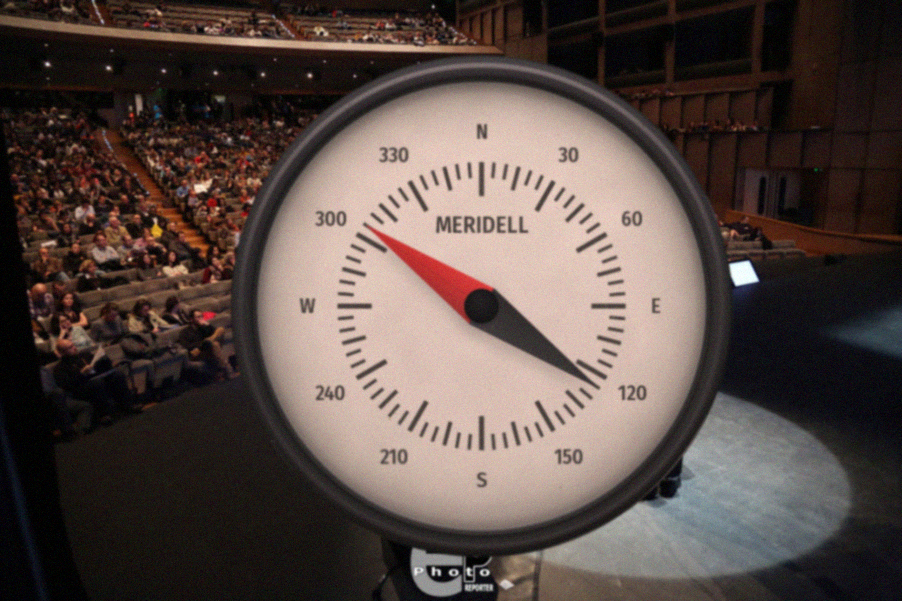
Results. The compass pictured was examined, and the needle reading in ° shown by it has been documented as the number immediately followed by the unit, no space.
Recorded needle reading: 305°
